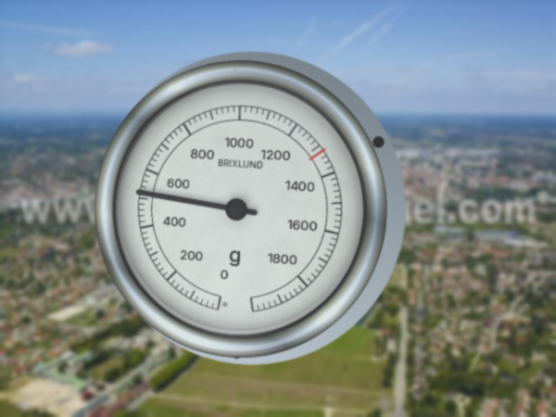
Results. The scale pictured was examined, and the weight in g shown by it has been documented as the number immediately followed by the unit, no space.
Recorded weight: 520g
